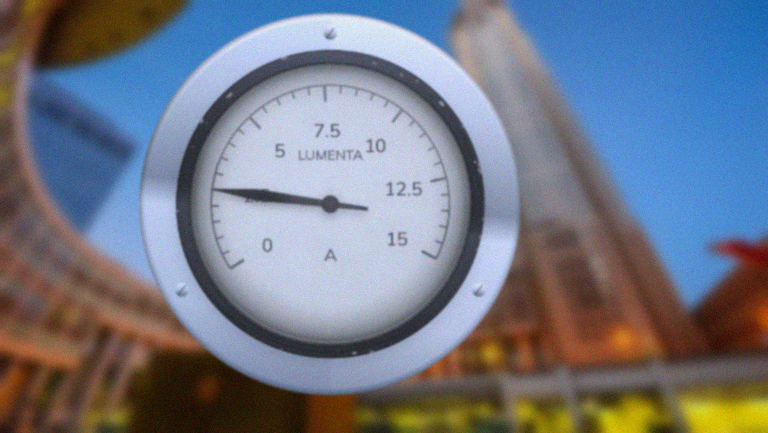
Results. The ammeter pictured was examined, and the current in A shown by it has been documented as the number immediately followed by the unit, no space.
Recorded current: 2.5A
